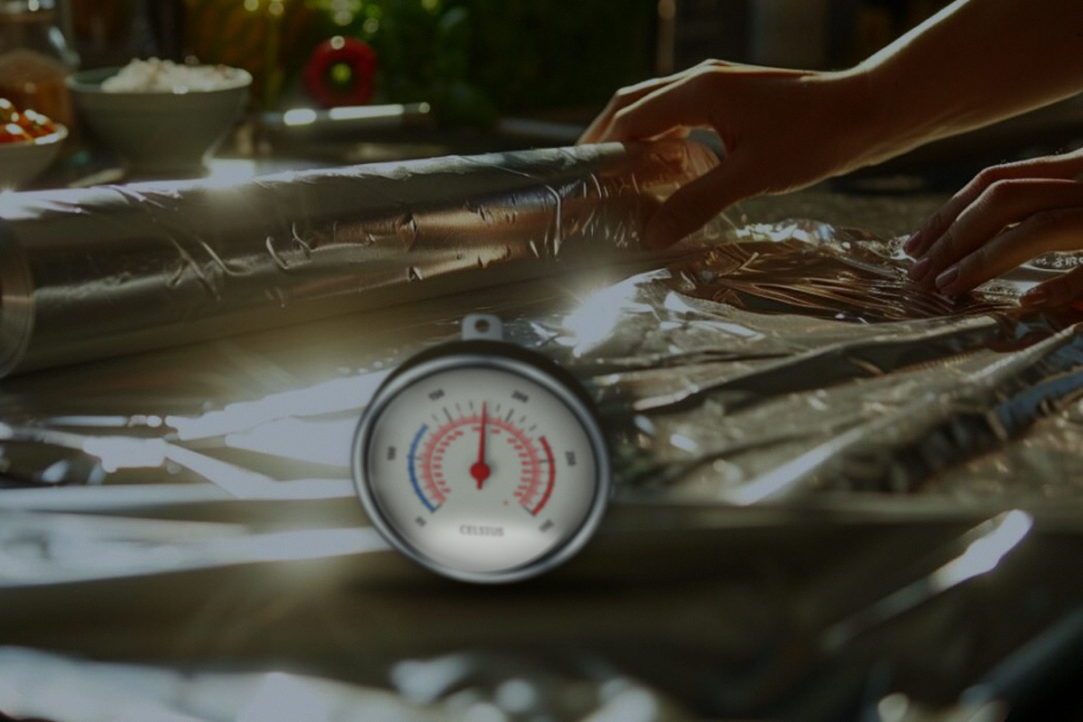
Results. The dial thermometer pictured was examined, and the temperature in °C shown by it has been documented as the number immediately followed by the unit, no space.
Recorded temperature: 180°C
